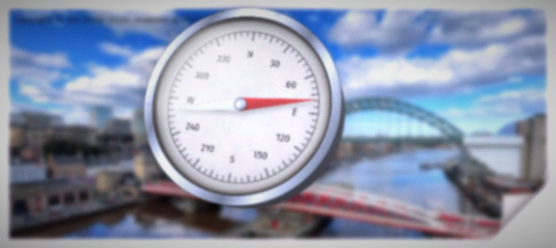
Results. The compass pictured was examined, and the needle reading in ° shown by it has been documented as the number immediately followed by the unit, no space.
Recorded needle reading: 80°
